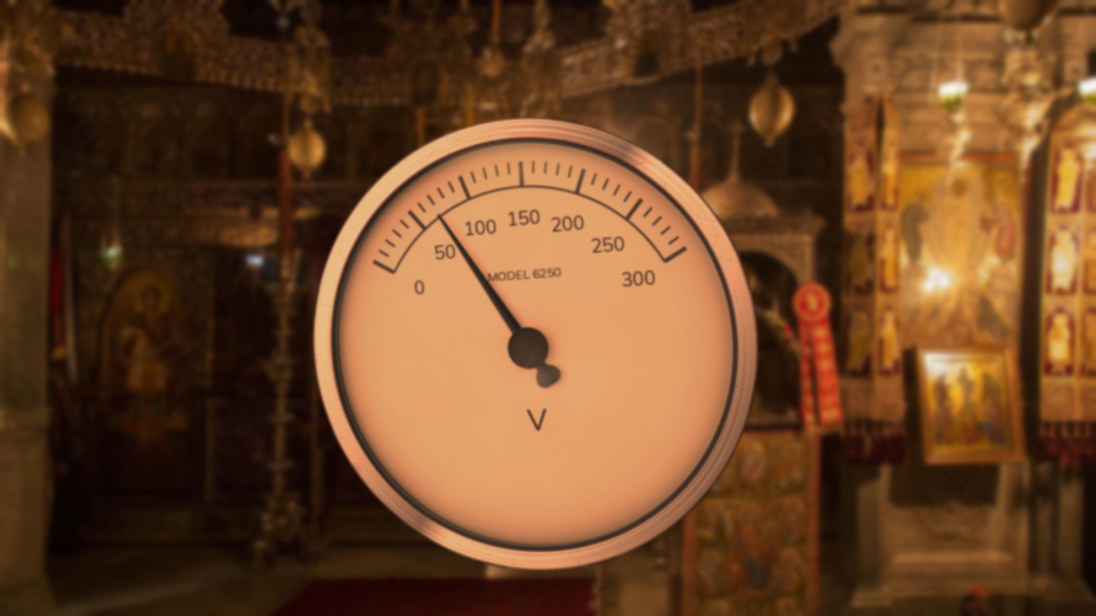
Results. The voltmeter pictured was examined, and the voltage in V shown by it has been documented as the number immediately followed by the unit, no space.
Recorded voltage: 70V
